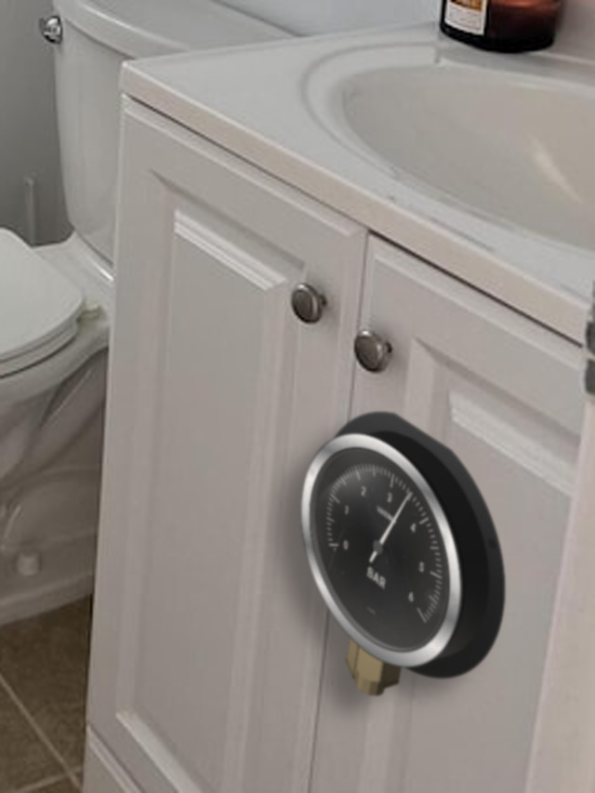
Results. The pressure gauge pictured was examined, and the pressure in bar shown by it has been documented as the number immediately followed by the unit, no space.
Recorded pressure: 3.5bar
